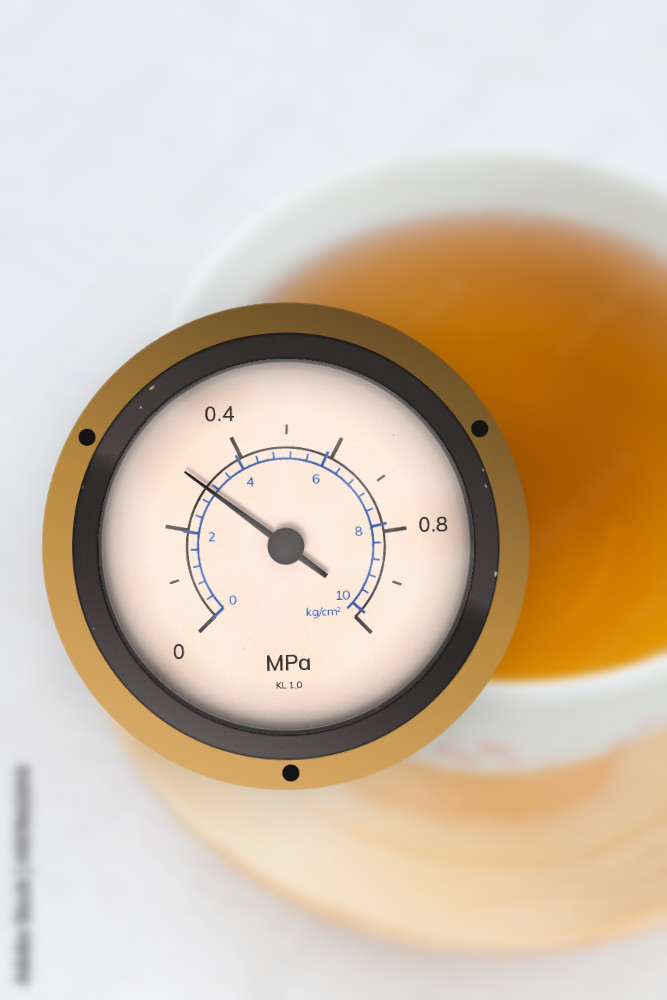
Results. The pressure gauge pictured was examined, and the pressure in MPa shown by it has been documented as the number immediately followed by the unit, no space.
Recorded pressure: 0.3MPa
